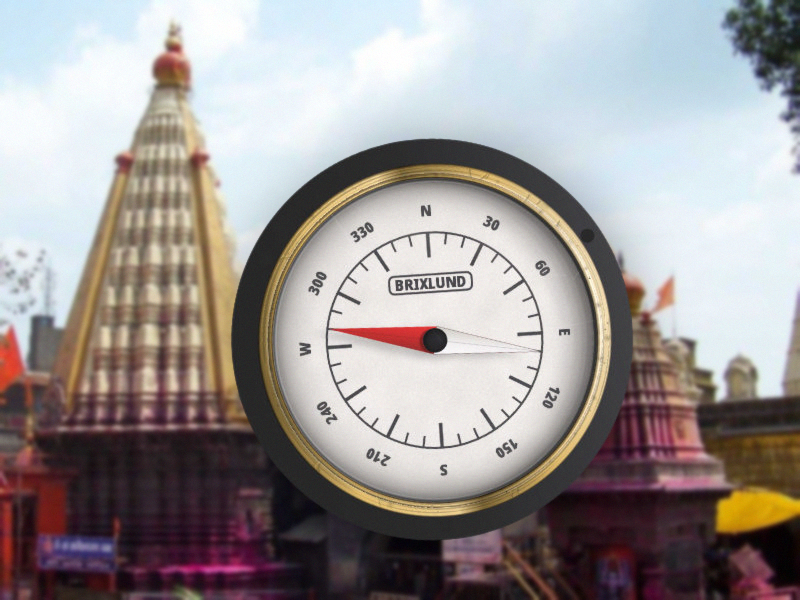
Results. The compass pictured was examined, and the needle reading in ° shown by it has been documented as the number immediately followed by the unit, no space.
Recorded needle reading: 280°
